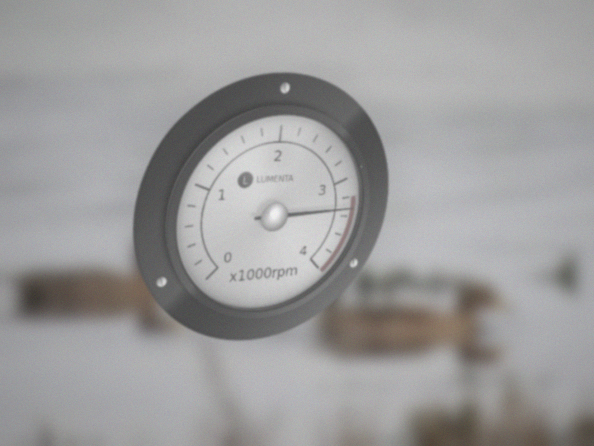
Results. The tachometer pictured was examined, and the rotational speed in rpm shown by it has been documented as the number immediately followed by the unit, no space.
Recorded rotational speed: 3300rpm
